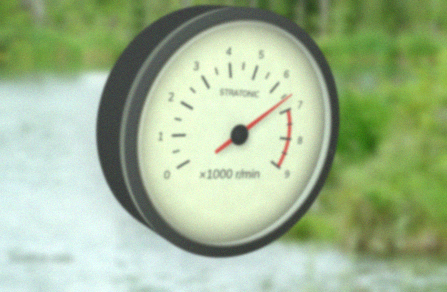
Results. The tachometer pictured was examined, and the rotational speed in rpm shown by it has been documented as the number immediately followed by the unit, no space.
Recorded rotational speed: 6500rpm
